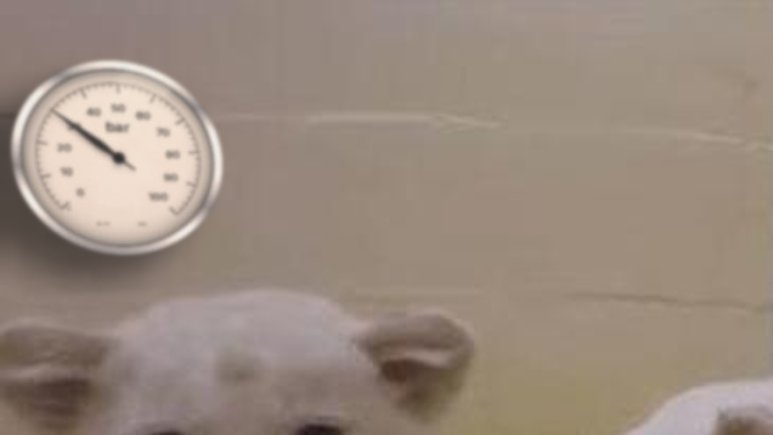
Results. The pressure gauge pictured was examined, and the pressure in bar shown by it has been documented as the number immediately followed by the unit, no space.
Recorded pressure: 30bar
